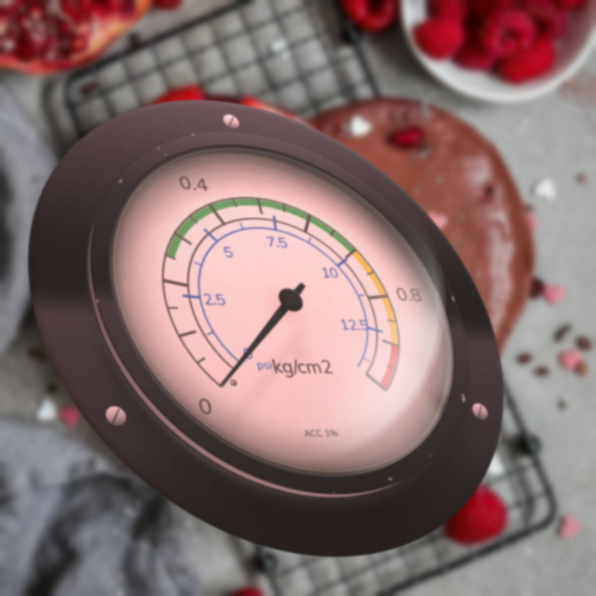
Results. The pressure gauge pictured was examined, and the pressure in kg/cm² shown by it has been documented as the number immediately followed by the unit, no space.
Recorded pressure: 0kg/cm²
